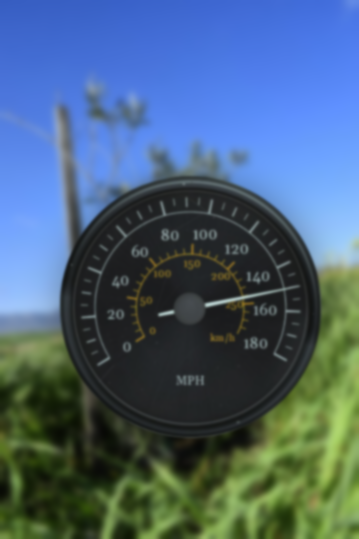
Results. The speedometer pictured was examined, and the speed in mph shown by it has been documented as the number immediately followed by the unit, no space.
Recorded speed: 150mph
